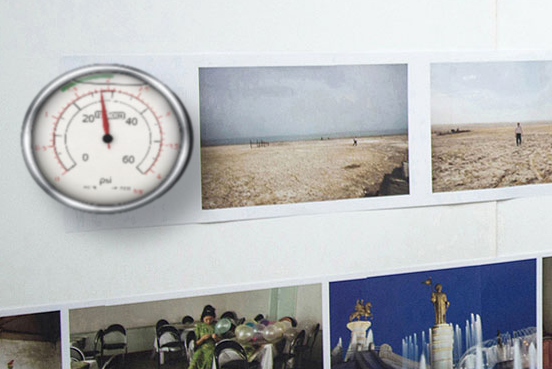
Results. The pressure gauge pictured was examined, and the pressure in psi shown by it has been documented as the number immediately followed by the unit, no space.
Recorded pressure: 27.5psi
